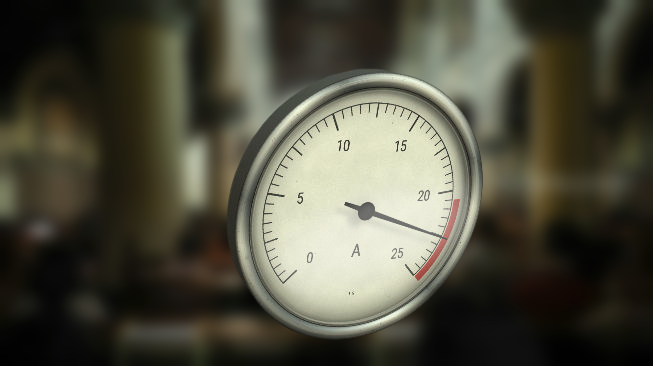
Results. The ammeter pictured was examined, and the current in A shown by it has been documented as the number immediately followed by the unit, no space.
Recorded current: 22.5A
